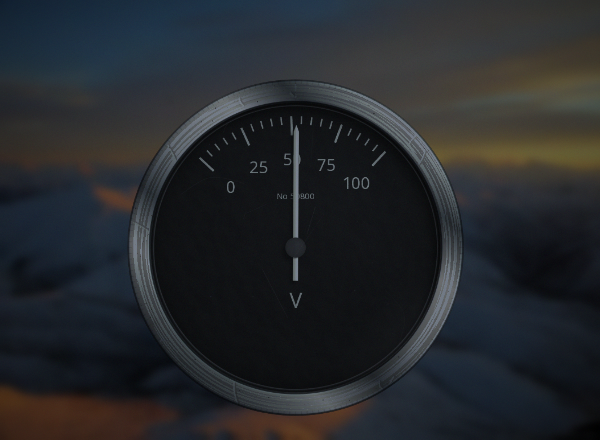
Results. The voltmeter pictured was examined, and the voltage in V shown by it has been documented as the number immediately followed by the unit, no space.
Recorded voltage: 52.5V
